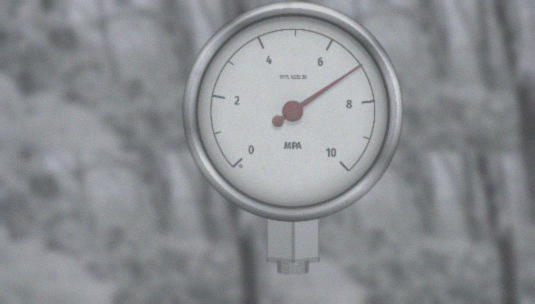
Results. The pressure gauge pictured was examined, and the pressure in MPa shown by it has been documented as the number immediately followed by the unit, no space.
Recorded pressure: 7MPa
